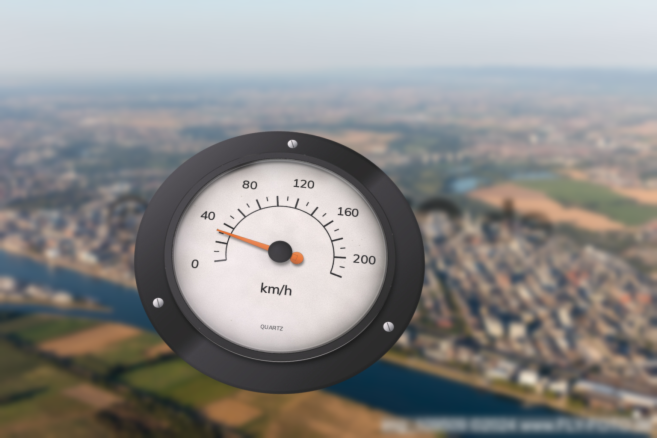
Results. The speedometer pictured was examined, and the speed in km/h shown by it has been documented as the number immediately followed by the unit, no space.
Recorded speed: 30km/h
